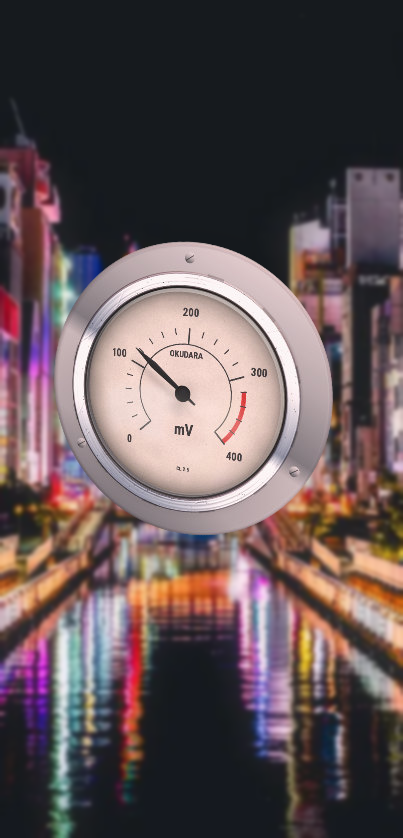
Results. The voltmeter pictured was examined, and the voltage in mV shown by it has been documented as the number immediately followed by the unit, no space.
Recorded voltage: 120mV
